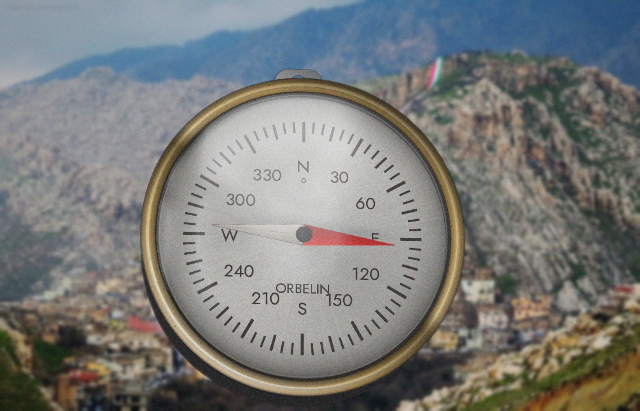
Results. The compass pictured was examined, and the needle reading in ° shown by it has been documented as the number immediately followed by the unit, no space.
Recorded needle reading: 95°
